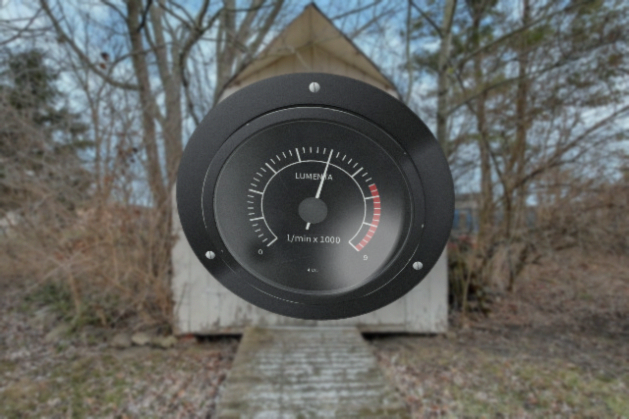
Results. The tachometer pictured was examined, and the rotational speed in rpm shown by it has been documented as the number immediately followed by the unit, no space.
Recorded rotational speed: 5000rpm
